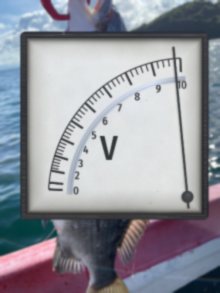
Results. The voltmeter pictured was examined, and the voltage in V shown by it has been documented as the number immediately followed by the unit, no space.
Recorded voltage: 9.8V
